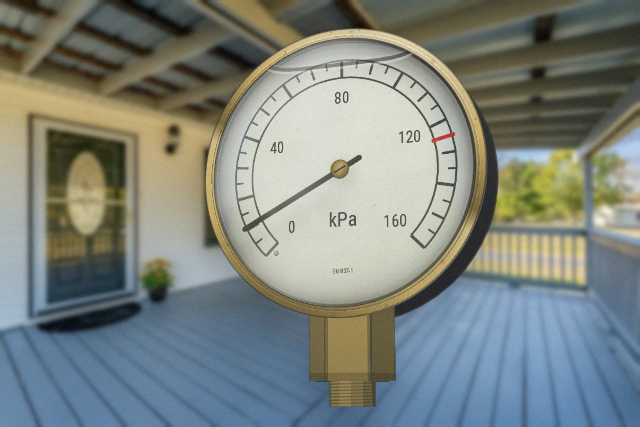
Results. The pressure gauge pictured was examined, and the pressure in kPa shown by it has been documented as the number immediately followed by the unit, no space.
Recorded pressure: 10kPa
